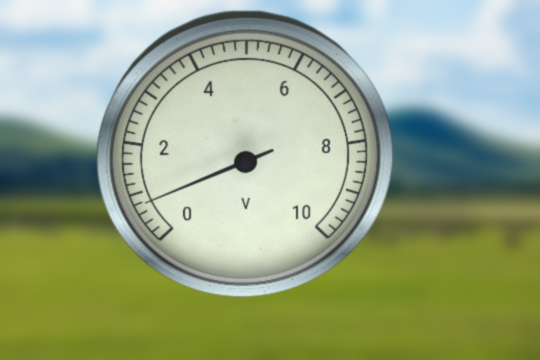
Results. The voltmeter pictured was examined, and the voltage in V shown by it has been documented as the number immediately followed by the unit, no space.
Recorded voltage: 0.8V
